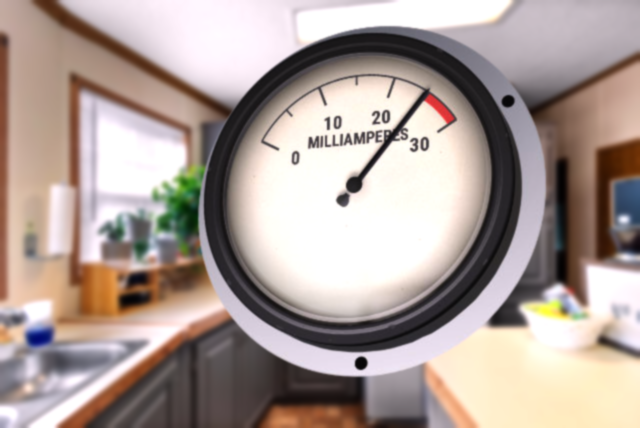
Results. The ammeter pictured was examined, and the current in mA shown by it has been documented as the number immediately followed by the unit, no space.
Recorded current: 25mA
